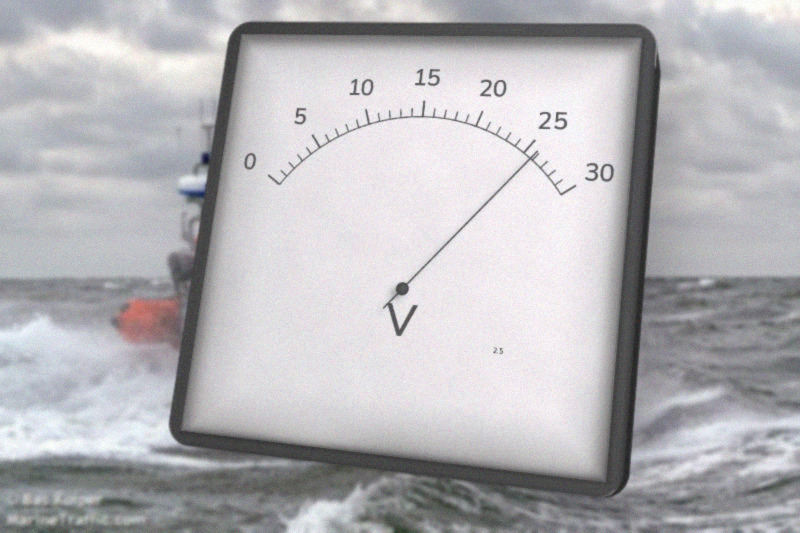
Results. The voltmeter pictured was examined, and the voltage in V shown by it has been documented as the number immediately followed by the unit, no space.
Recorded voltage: 26V
